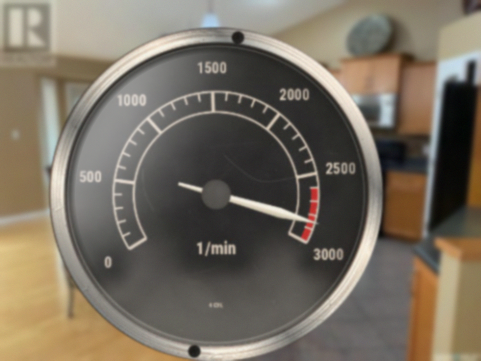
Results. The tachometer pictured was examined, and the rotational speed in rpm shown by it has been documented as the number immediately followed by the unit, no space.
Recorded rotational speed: 2850rpm
